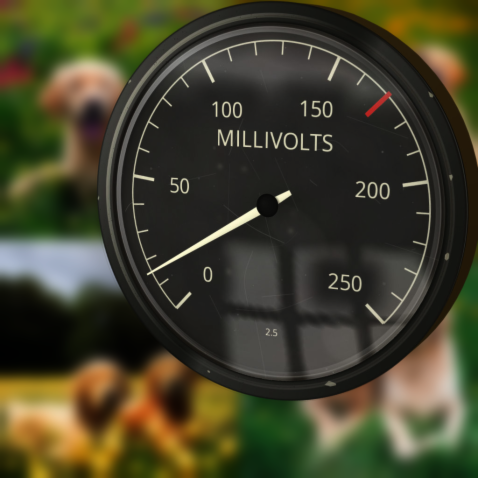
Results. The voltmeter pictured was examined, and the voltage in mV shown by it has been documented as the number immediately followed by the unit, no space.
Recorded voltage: 15mV
